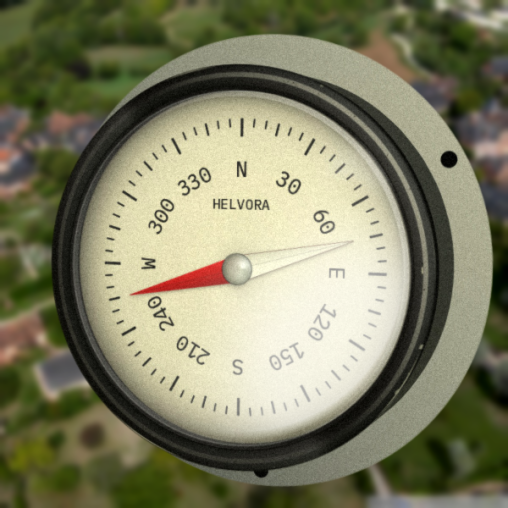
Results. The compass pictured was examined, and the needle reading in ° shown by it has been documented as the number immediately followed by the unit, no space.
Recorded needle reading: 255°
